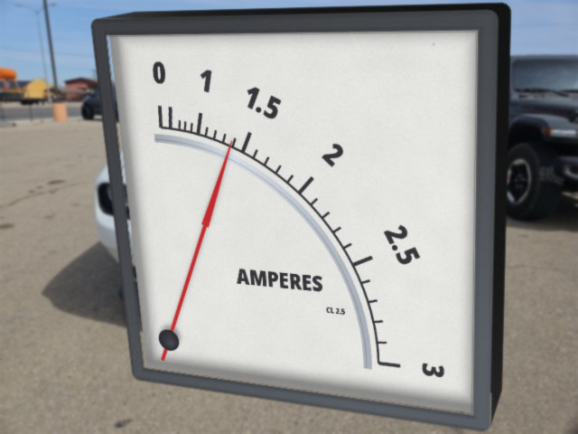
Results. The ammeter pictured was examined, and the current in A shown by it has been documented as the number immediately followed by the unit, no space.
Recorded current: 1.4A
